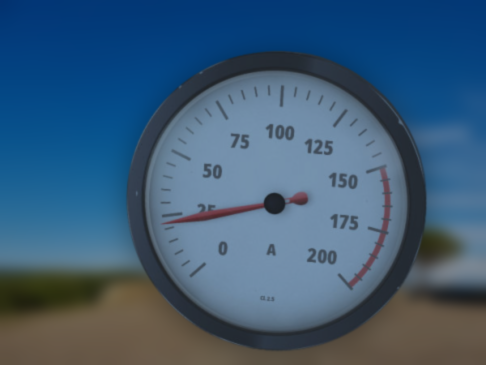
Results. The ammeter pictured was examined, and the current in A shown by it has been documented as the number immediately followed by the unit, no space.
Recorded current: 22.5A
